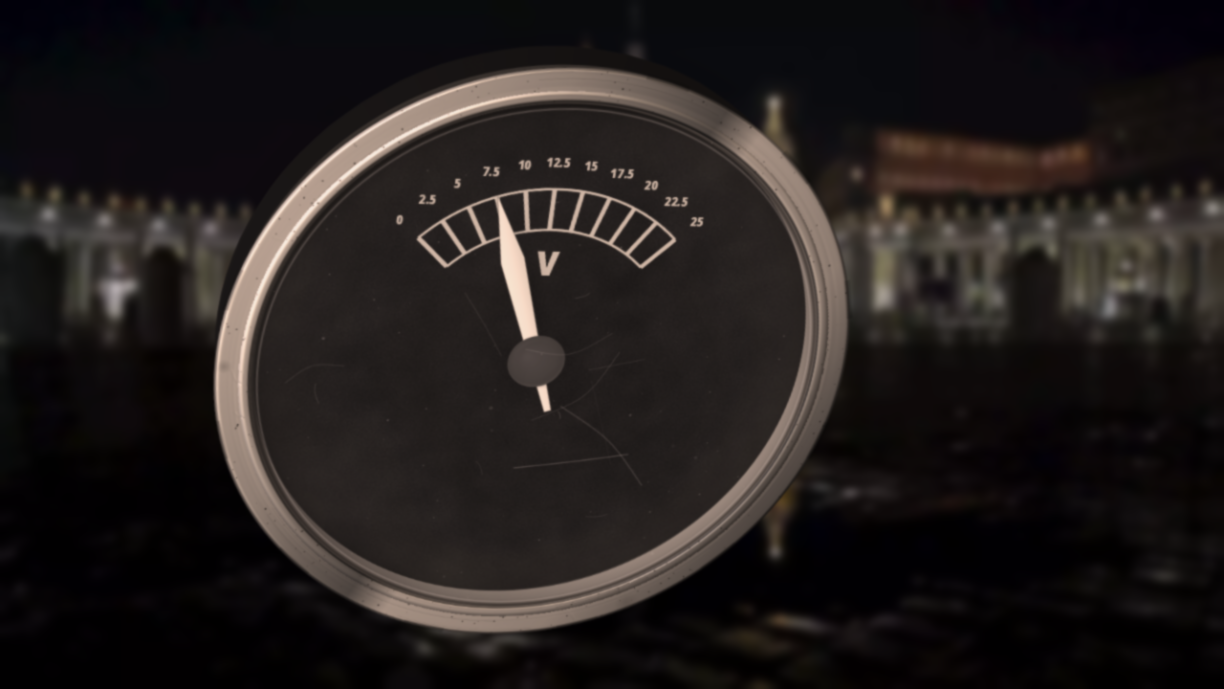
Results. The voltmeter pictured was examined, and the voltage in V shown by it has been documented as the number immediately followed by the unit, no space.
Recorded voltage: 7.5V
